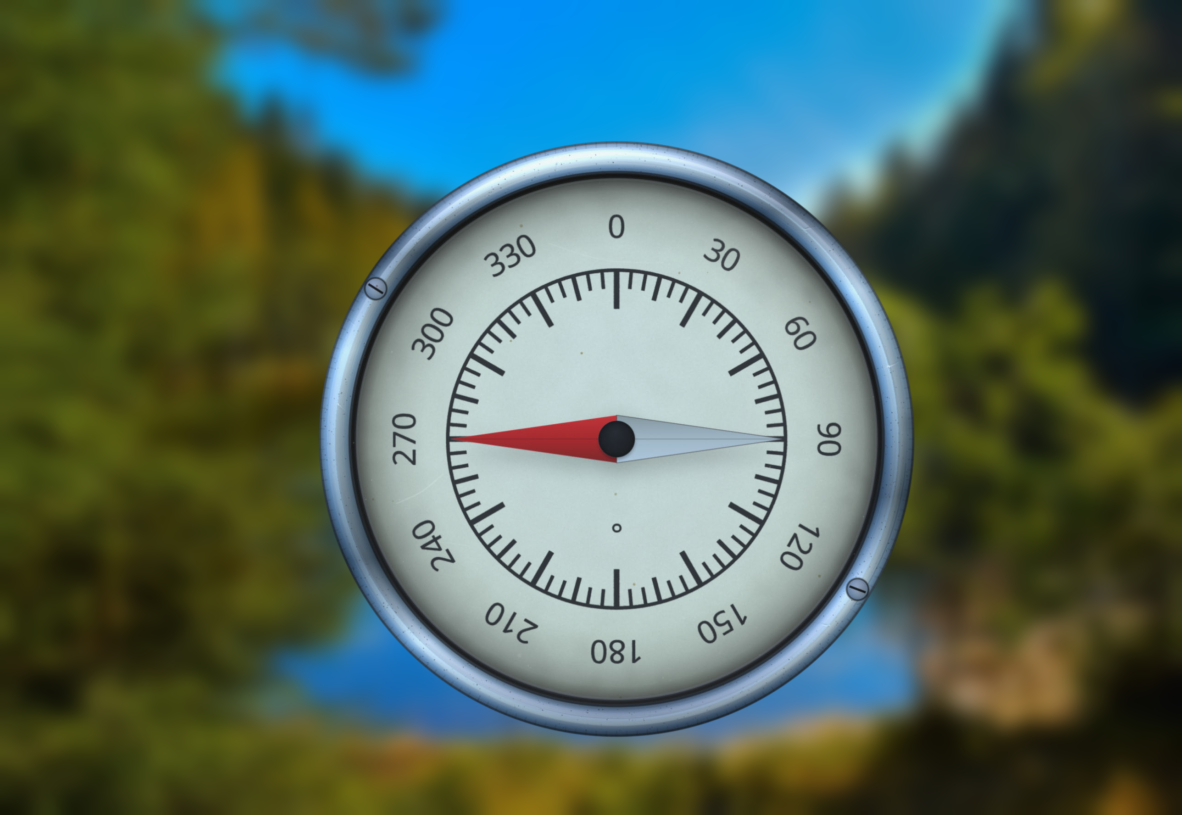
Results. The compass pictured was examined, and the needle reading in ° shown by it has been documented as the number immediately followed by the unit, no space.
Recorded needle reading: 270°
